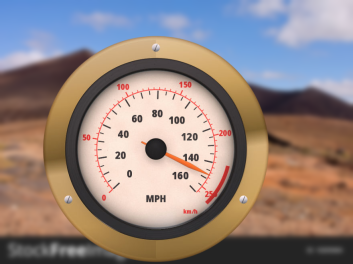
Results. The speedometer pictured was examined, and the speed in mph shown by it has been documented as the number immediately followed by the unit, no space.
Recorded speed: 147.5mph
